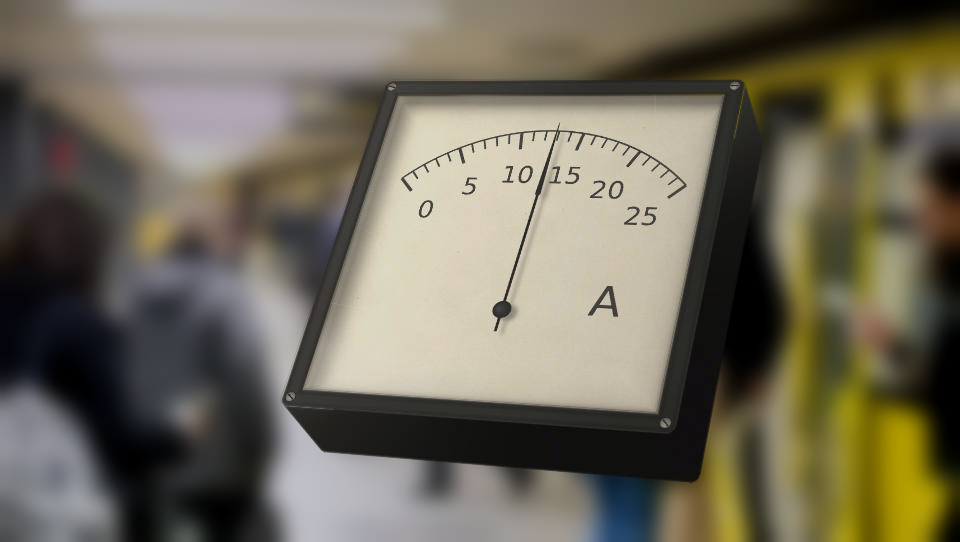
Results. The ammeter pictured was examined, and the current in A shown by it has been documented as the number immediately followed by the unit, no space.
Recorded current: 13A
